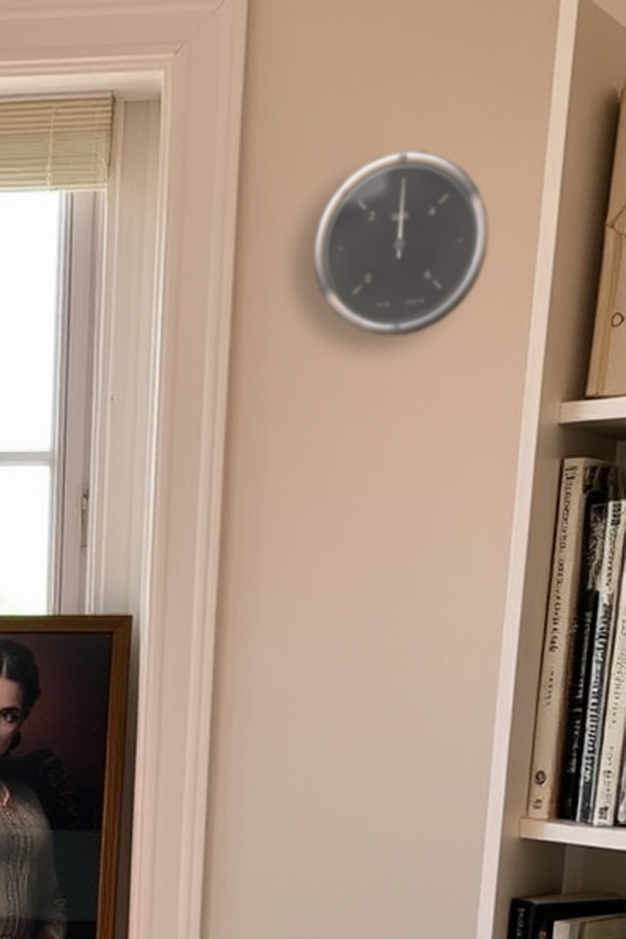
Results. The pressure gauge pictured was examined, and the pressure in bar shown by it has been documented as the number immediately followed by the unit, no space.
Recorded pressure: 3bar
